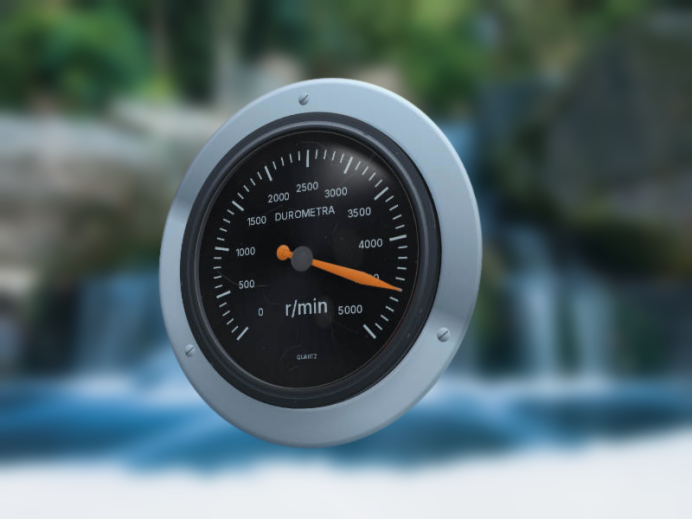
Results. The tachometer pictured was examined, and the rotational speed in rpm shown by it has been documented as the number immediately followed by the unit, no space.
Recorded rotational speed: 4500rpm
